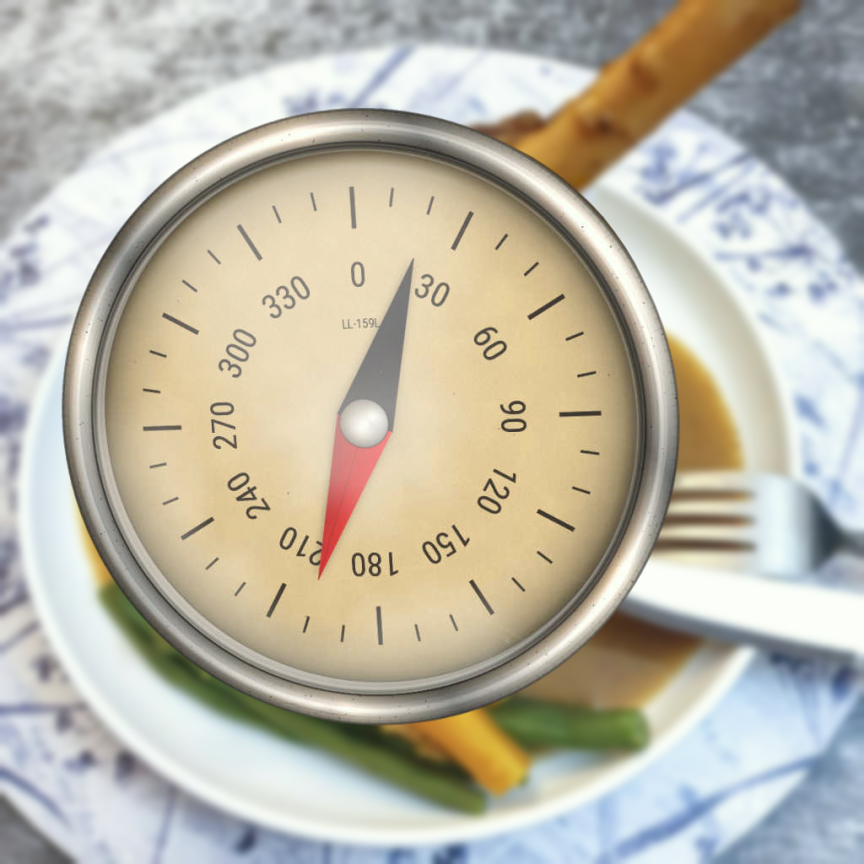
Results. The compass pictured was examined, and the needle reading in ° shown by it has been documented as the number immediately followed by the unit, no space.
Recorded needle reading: 200°
